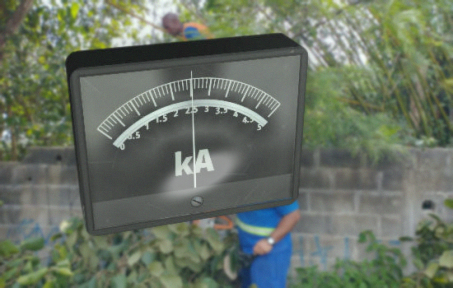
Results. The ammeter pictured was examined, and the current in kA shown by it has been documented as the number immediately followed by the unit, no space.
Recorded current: 2.5kA
